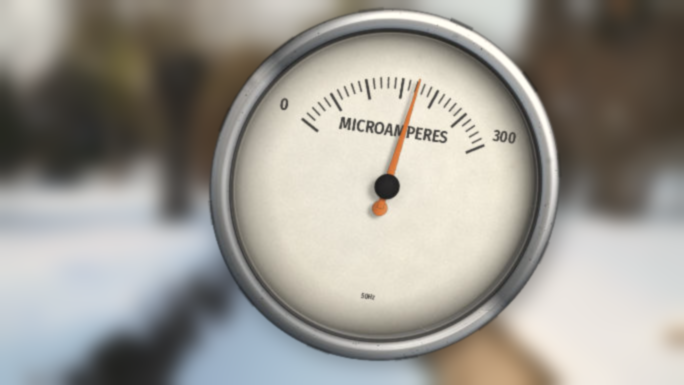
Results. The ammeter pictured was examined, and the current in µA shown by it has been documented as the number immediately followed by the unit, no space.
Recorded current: 170µA
